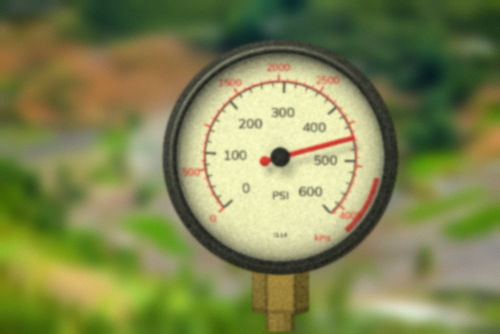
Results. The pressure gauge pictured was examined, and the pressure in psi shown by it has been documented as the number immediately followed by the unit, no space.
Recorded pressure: 460psi
